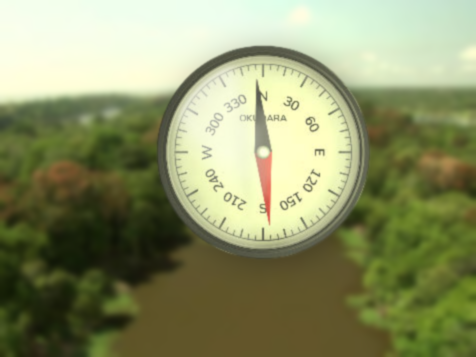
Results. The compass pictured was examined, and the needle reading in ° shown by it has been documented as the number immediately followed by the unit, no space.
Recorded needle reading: 175°
